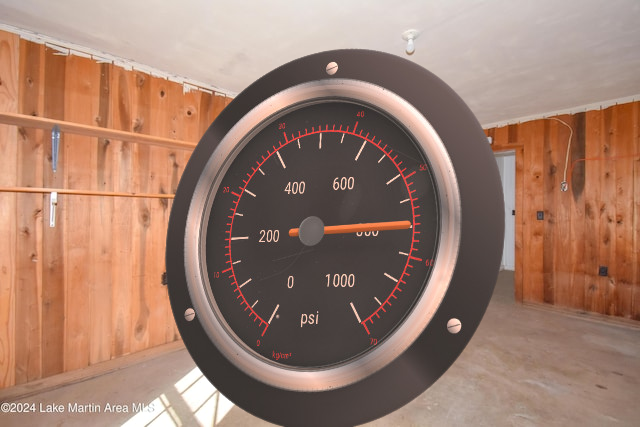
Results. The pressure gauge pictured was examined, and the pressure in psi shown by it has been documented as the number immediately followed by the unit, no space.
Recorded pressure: 800psi
